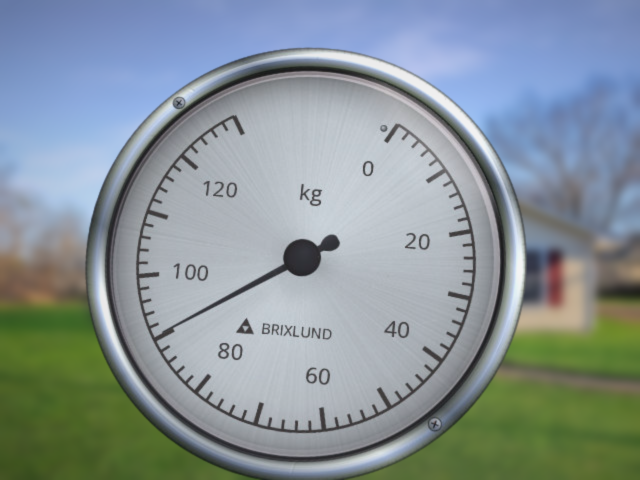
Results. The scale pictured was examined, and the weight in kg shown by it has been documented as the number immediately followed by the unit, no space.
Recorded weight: 90kg
